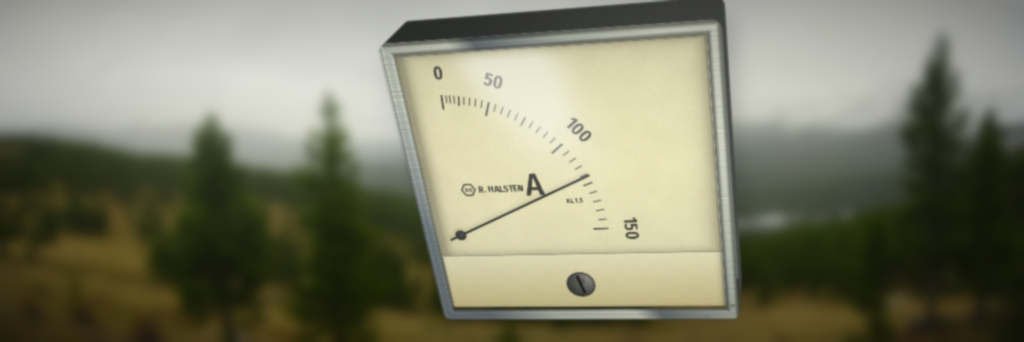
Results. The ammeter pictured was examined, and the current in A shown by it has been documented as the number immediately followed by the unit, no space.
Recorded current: 120A
